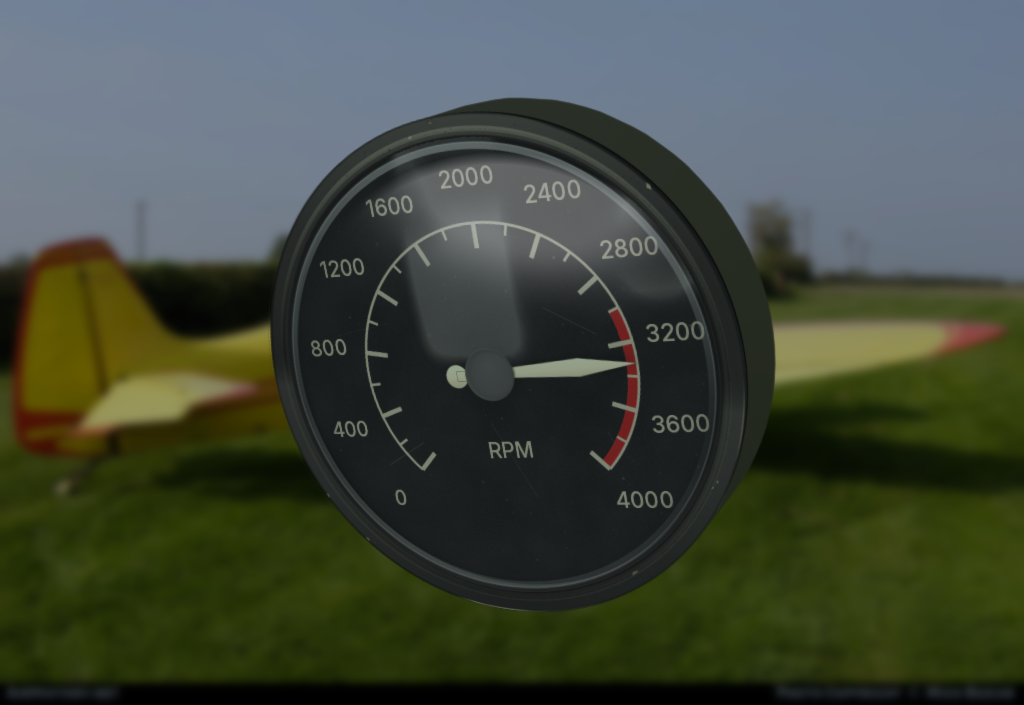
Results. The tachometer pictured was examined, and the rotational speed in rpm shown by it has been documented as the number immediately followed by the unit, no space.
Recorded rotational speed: 3300rpm
